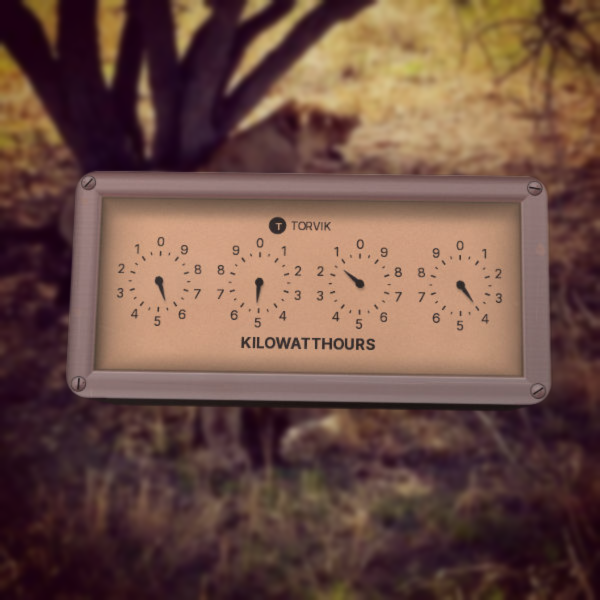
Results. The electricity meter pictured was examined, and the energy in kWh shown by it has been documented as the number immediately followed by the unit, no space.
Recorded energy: 5514kWh
